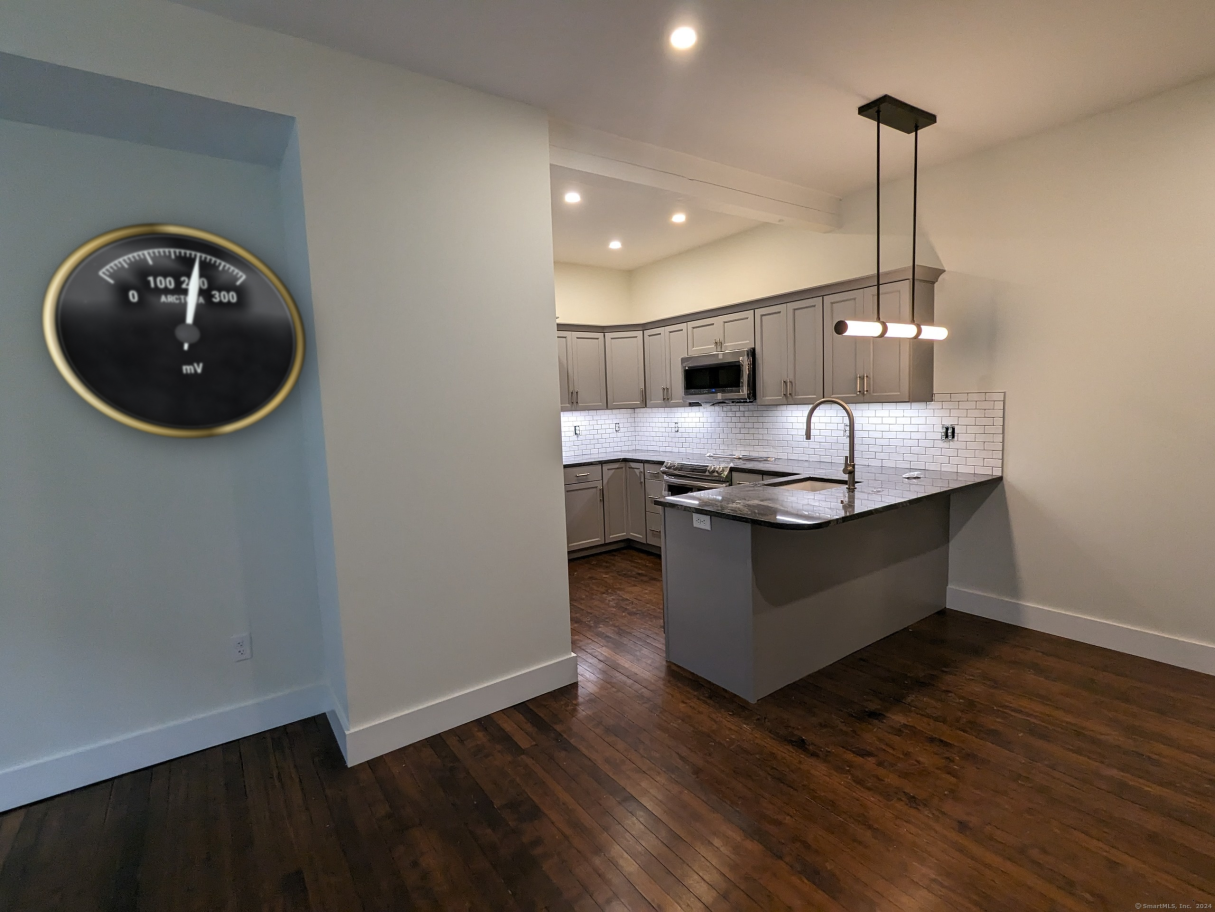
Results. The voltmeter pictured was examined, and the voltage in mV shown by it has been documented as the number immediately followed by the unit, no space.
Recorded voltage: 200mV
